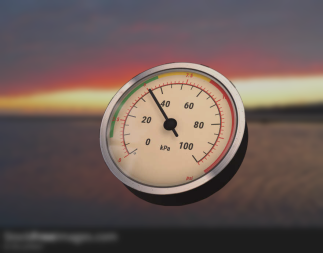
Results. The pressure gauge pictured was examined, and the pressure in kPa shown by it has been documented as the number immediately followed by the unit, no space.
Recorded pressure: 35kPa
